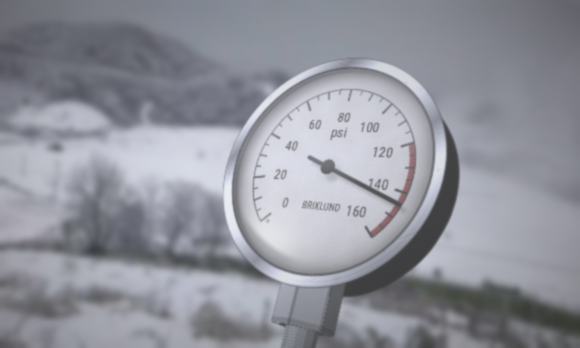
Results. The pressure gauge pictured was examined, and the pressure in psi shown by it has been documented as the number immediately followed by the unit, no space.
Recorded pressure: 145psi
